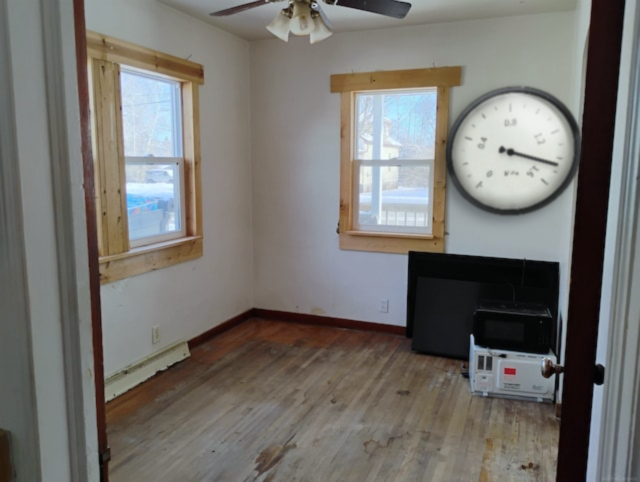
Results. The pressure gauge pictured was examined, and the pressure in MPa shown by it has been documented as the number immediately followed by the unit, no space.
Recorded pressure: 1.45MPa
